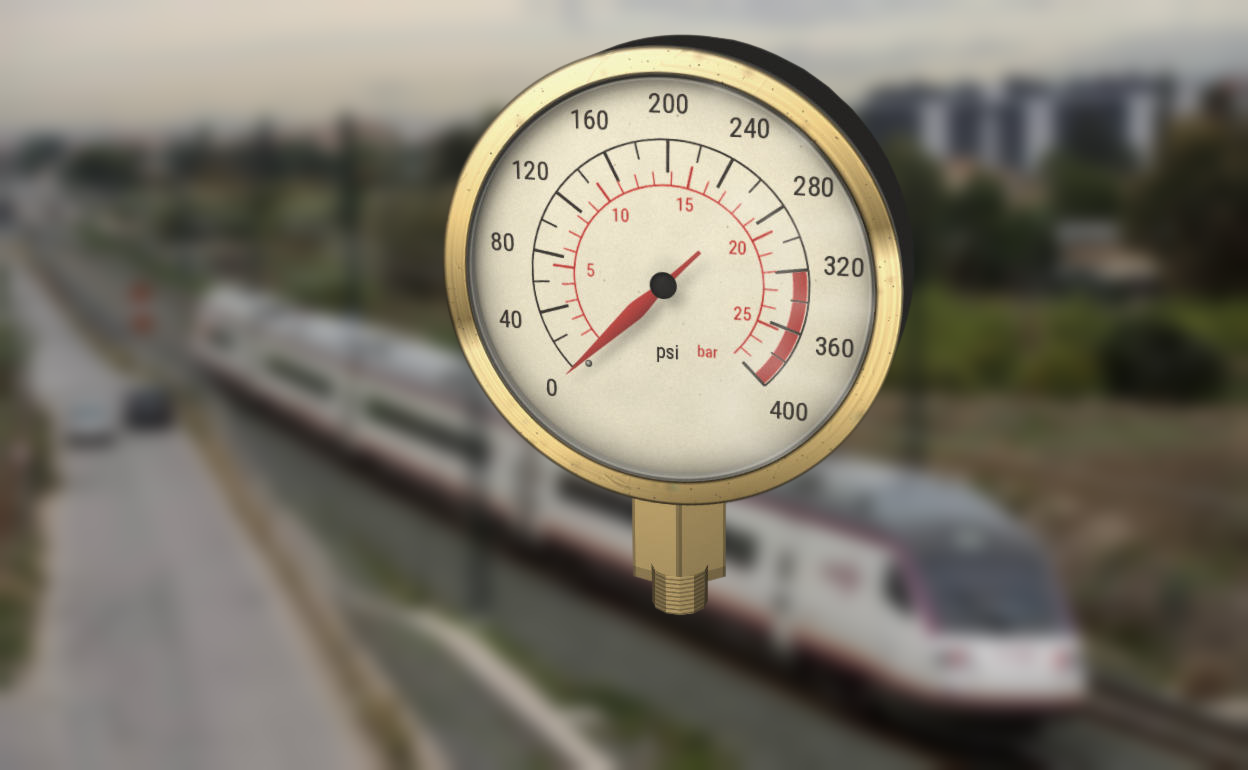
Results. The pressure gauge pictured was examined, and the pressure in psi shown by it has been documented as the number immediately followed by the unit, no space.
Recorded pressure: 0psi
